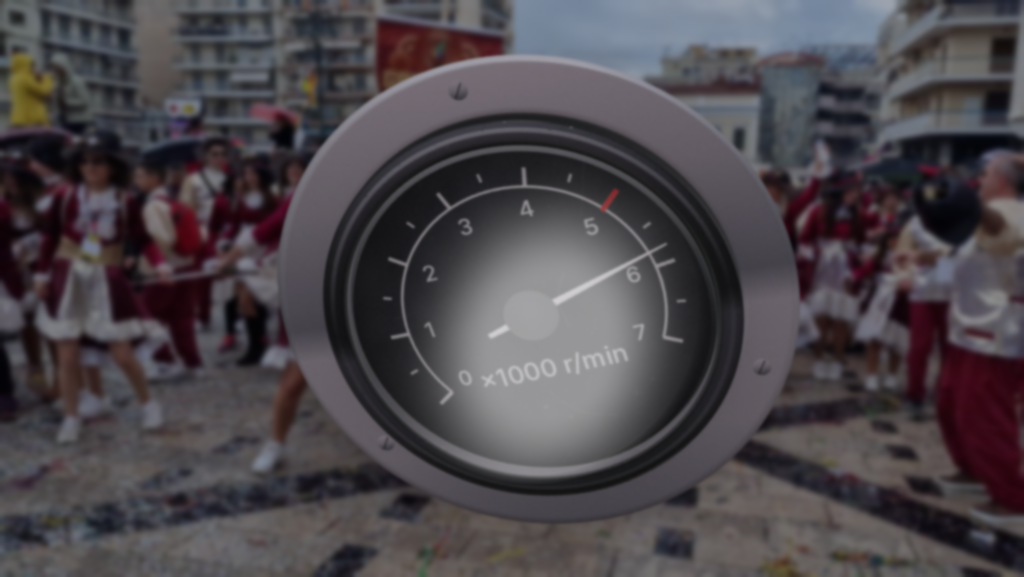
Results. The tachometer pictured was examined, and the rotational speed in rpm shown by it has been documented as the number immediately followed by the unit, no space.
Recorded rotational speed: 5750rpm
